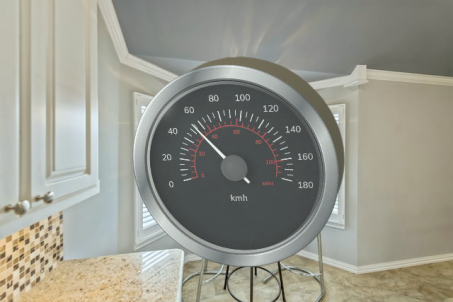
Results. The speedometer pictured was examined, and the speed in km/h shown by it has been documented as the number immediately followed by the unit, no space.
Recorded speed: 55km/h
